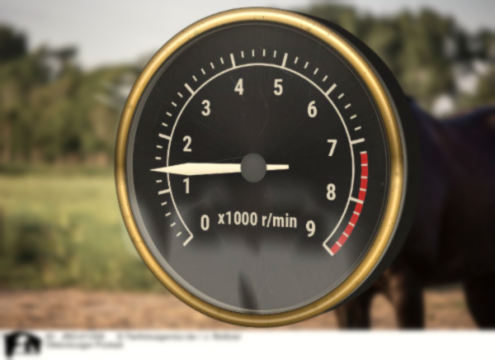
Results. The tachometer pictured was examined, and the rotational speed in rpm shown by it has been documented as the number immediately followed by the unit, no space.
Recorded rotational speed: 1400rpm
